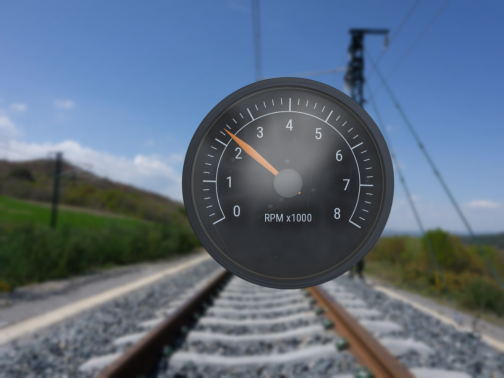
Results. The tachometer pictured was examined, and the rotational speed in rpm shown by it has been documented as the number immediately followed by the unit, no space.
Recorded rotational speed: 2300rpm
